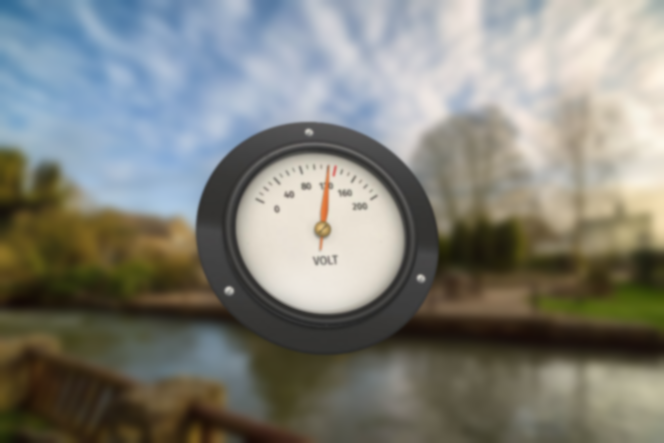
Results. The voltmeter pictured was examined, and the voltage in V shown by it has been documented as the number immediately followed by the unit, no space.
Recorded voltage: 120V
